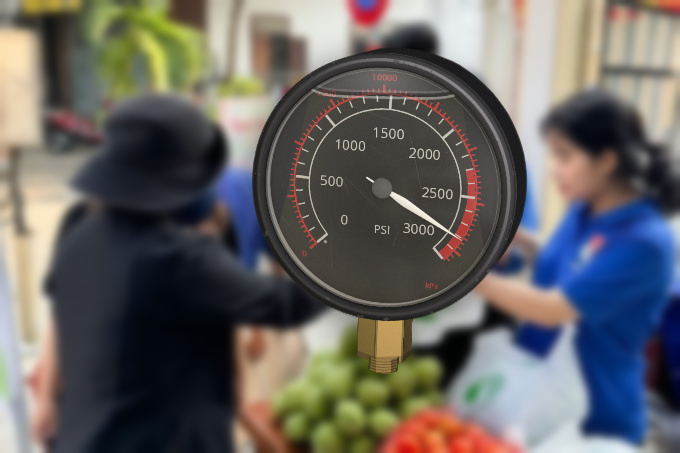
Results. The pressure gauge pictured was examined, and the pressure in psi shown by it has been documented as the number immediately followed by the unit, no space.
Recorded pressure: 2800psi
